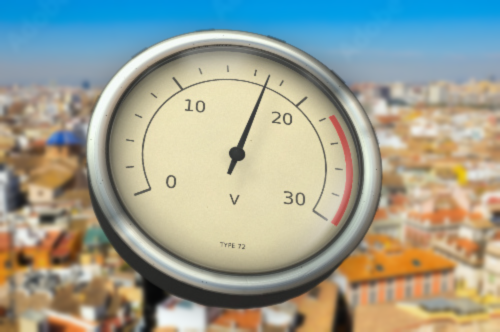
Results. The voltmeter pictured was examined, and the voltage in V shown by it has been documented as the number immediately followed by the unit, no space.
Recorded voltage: 17V
